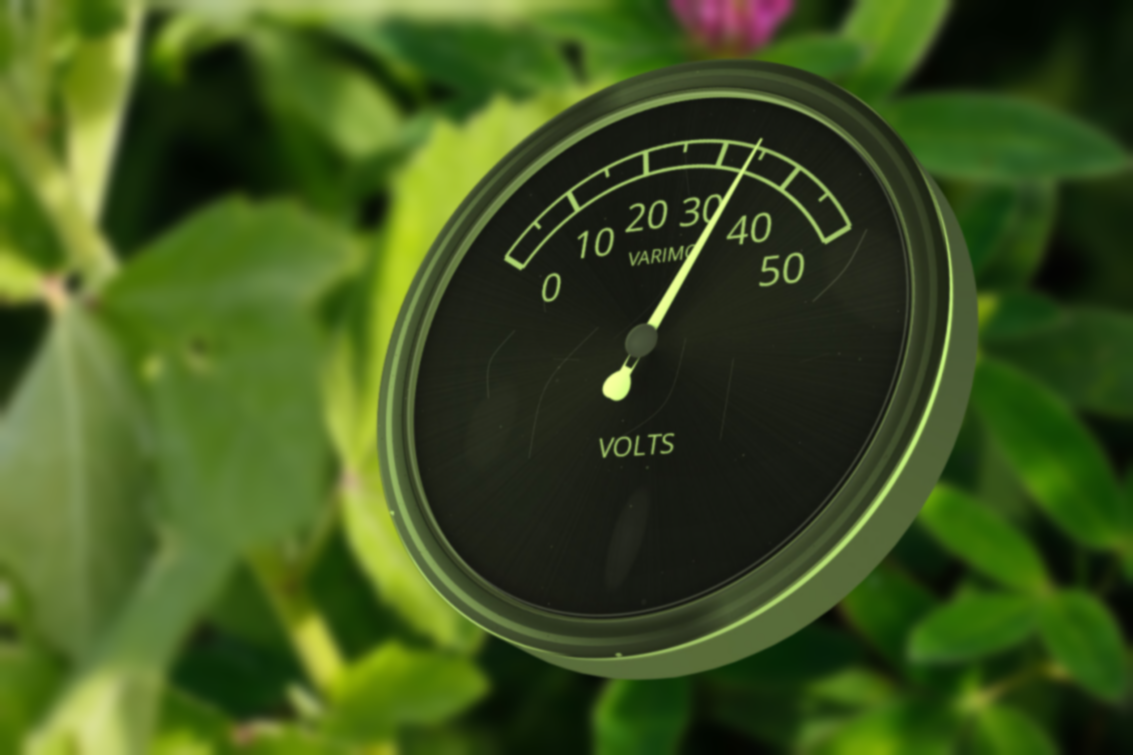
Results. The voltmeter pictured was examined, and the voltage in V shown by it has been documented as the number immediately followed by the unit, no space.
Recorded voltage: 35V
